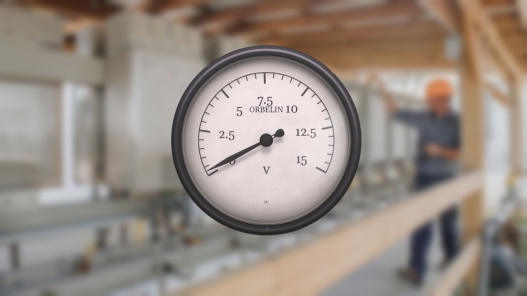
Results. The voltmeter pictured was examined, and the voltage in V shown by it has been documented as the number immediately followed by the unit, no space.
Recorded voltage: 0.25V
